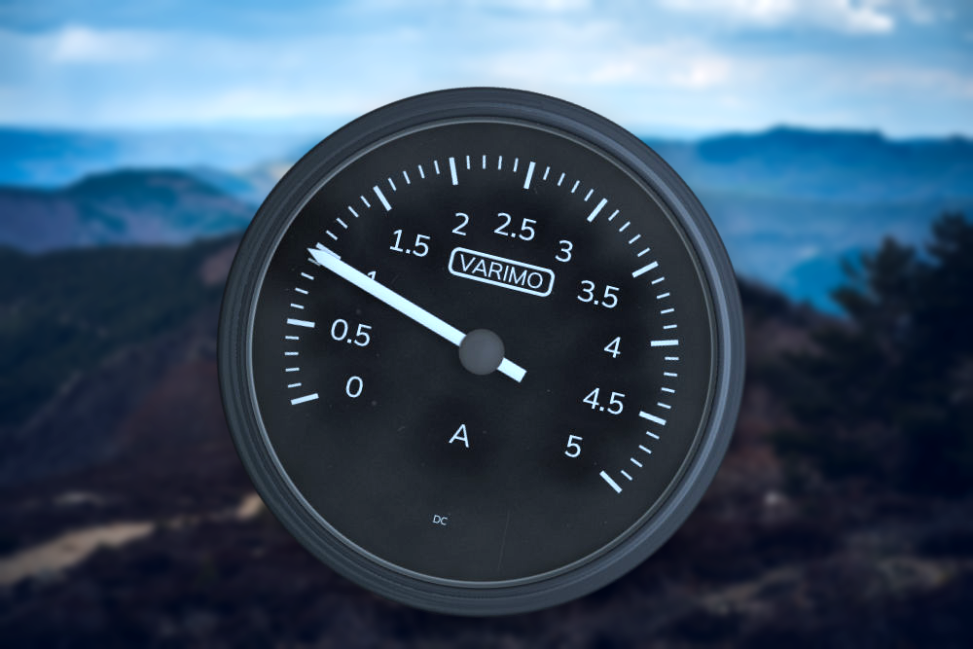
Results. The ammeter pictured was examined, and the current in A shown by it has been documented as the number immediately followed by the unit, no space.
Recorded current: 0.95A
